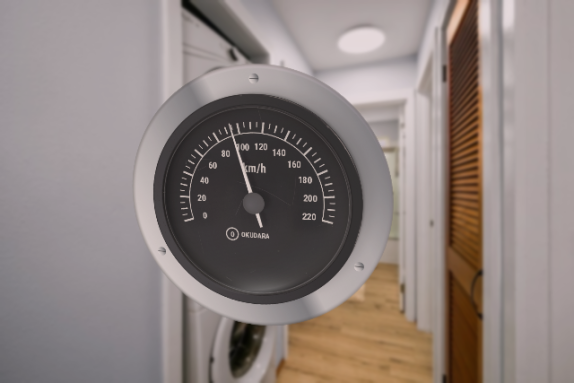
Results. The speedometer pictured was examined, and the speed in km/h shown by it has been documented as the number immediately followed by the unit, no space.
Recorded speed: 95km/h
